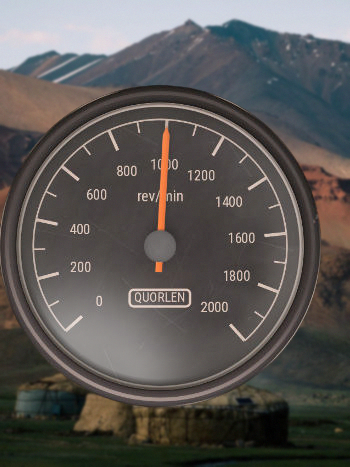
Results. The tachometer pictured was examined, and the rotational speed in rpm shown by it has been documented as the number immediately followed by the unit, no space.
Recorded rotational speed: 1000rpm
